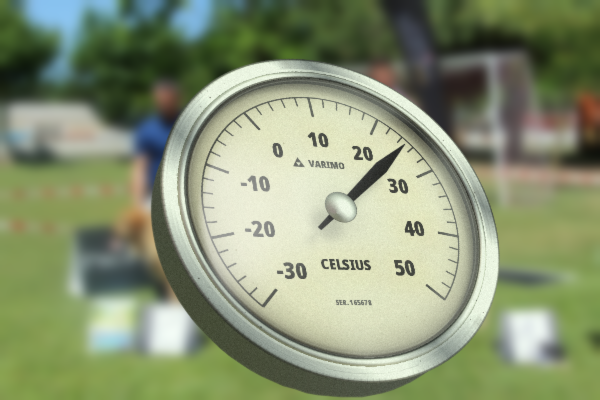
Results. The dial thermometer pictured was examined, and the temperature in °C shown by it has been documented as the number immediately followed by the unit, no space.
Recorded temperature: 25°C
